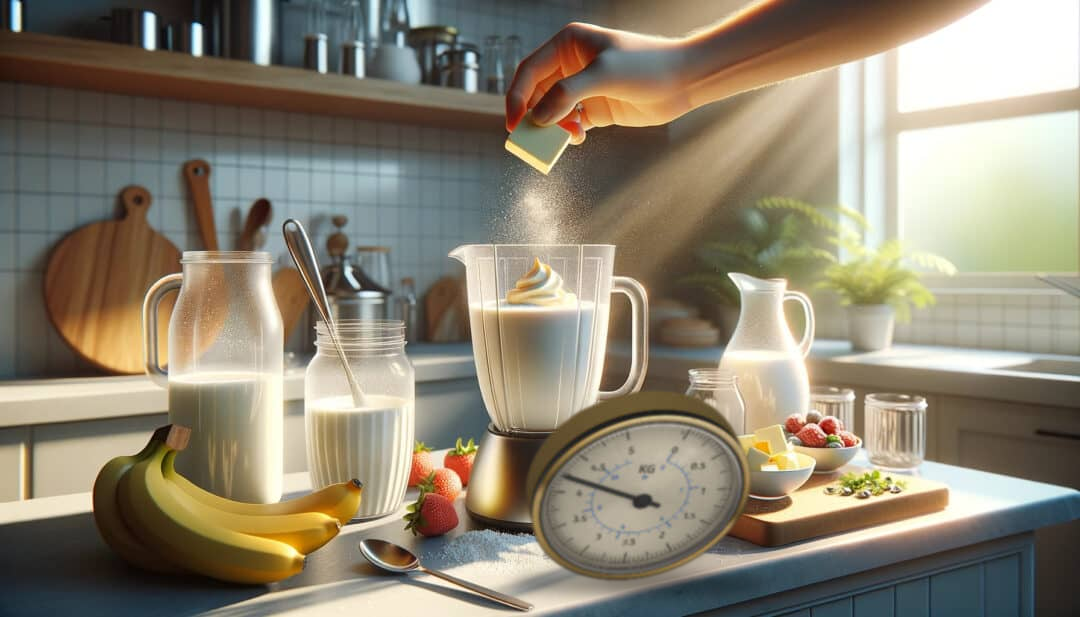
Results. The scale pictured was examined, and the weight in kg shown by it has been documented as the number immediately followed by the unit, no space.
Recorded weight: 4.25kg
